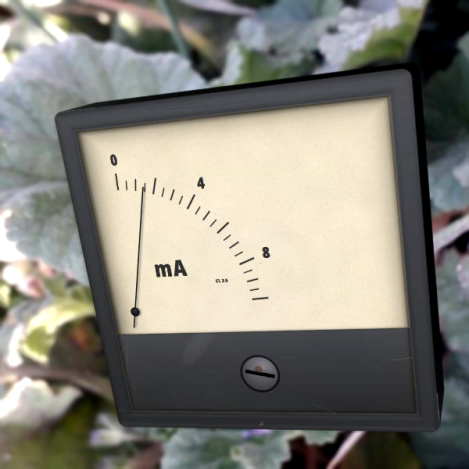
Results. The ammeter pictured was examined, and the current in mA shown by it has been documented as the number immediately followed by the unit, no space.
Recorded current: 1.5mA
